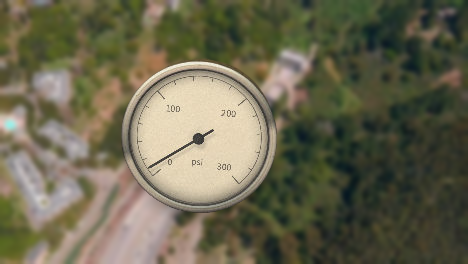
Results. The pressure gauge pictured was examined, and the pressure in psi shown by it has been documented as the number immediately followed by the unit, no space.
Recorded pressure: 10psi
